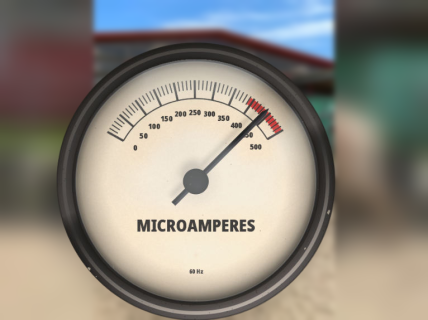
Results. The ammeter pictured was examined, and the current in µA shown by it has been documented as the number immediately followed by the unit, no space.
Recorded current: 440µA
